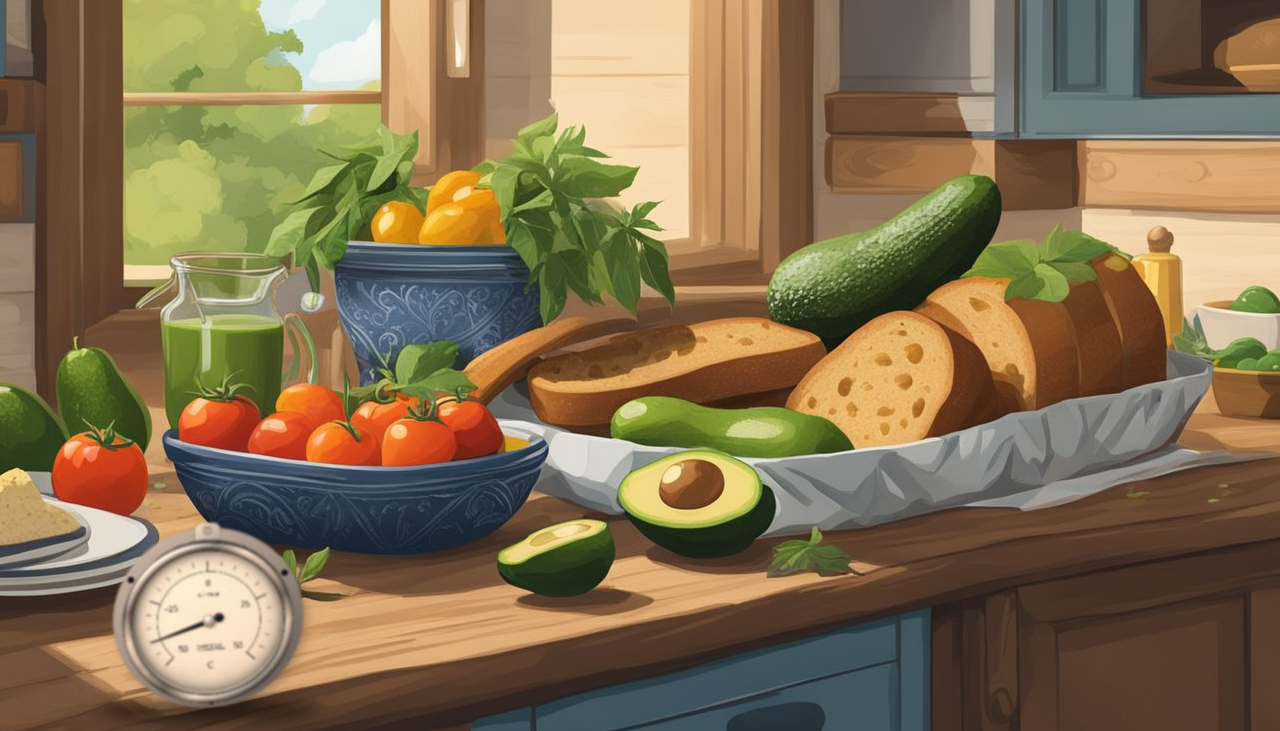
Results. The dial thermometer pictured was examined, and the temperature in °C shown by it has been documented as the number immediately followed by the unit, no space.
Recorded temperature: -40°C
